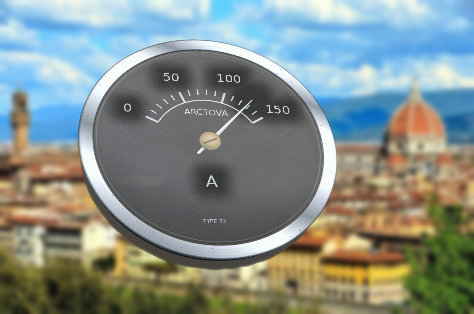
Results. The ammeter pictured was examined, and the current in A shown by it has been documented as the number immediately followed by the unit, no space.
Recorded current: 130A
